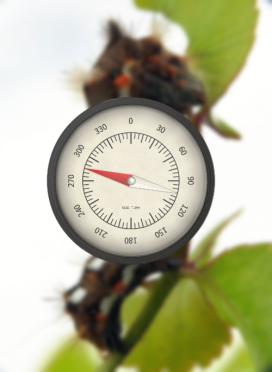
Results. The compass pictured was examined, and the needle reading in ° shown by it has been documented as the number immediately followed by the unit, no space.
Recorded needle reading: 285°
